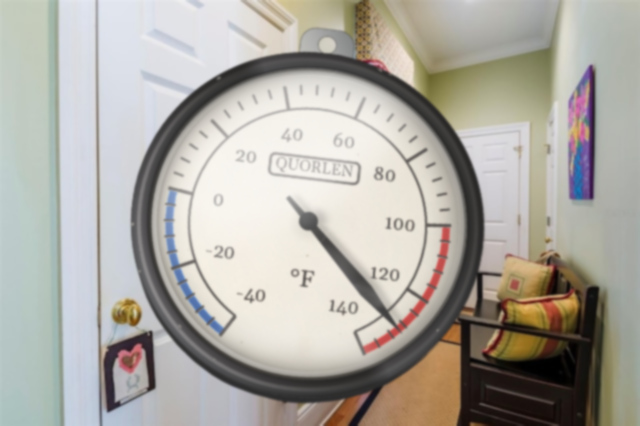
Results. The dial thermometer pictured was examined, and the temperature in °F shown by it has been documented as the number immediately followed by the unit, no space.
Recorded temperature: 130°F
